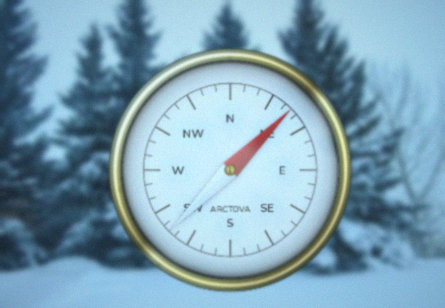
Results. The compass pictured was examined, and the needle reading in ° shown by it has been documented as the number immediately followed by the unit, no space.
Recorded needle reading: 45°
